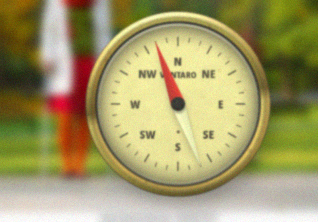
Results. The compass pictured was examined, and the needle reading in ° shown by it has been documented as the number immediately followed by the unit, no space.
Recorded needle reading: 340°
